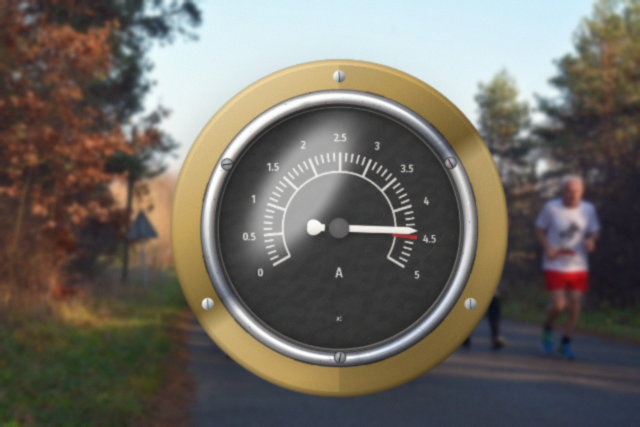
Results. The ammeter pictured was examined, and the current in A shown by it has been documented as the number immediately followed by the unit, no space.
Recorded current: 4.4A
